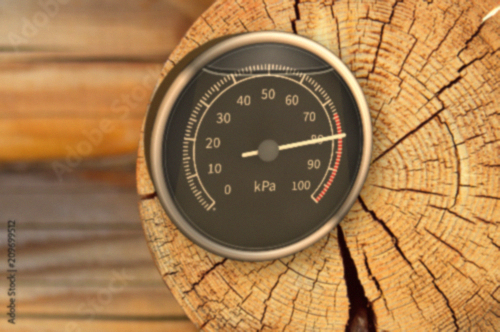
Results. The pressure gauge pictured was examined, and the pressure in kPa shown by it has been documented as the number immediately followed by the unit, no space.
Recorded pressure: 80kPa
